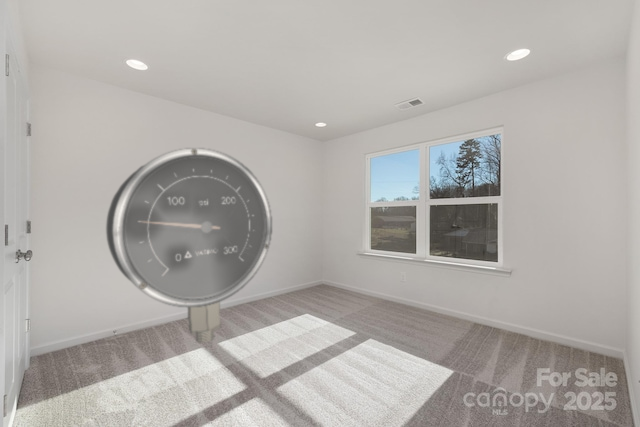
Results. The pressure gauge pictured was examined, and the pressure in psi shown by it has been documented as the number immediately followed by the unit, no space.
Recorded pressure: 60psi
